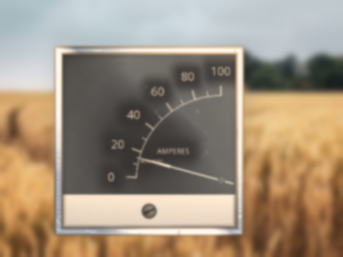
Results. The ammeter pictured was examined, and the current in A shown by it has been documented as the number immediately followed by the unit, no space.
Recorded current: 15A
